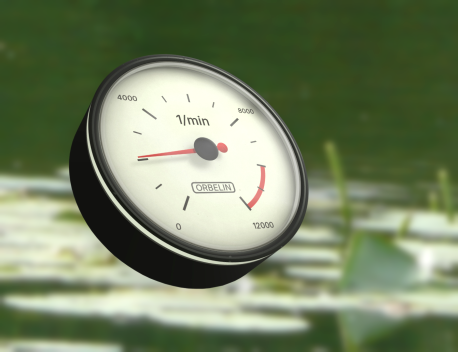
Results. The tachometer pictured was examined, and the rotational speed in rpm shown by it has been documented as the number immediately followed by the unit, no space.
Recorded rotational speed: 2000rpm
